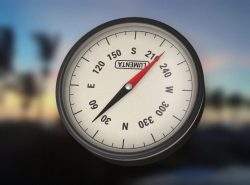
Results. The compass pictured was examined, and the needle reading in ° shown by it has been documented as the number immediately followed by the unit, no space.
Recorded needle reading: 220°
